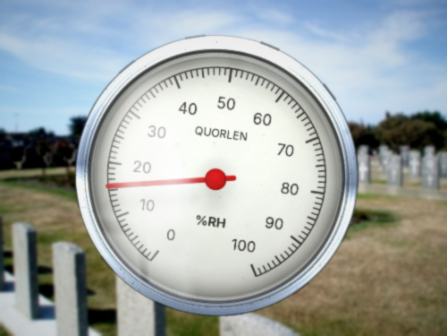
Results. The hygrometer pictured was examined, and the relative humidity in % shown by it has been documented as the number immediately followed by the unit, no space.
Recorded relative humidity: 16%
